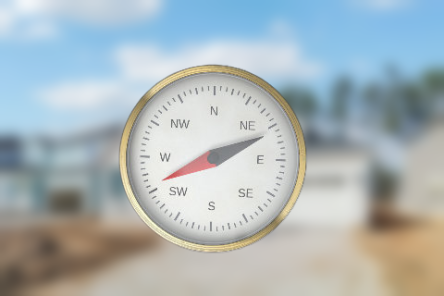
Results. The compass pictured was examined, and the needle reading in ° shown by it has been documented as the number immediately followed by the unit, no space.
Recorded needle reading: 245°
